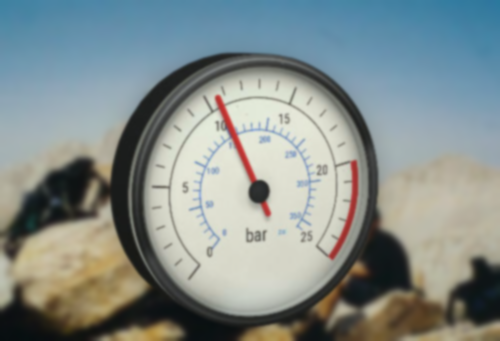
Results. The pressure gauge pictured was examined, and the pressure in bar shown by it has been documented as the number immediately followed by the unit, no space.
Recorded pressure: 10.5bar
